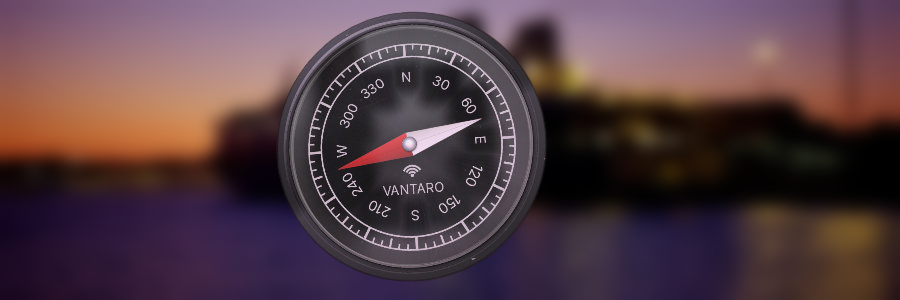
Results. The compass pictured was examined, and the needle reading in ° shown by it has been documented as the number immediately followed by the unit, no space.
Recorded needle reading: 255°
